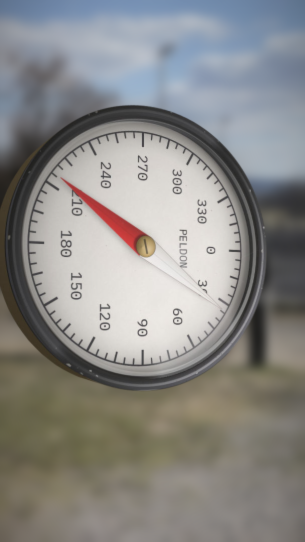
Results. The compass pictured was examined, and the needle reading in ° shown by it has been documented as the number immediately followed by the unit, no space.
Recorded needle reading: 215°
